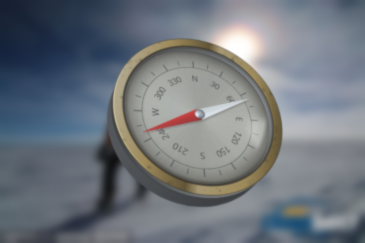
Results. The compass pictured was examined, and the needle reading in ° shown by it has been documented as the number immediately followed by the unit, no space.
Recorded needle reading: 247.5°
